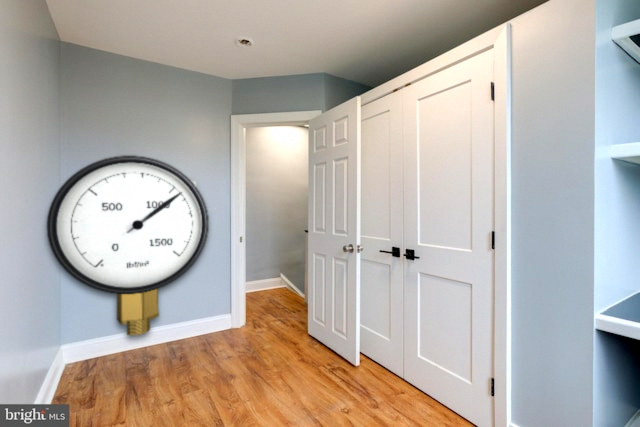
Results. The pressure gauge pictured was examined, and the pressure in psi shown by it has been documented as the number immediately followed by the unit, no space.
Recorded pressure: 1050psi
